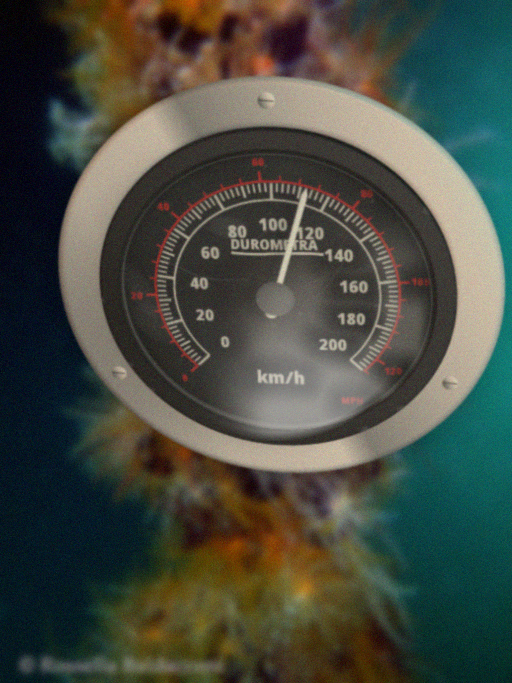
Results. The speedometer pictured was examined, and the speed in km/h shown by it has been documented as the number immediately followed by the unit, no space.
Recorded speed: 112km/h
